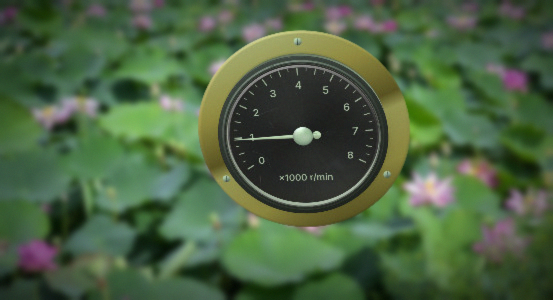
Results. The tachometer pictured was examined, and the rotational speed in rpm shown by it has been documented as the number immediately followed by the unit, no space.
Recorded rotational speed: 1000rpm
